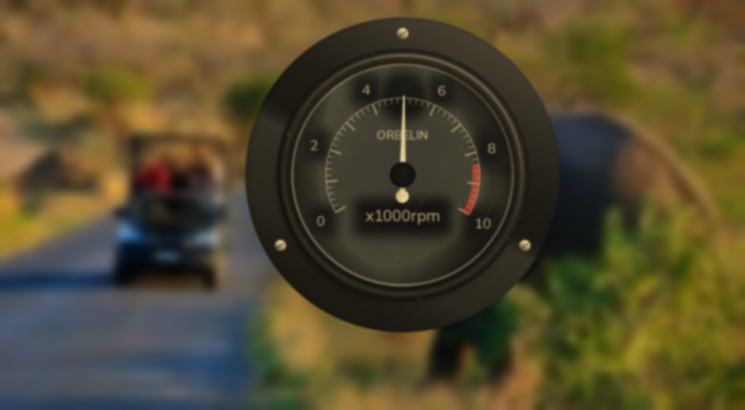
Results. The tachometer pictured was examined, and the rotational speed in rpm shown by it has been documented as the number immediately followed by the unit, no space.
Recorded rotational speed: 5000rpm
